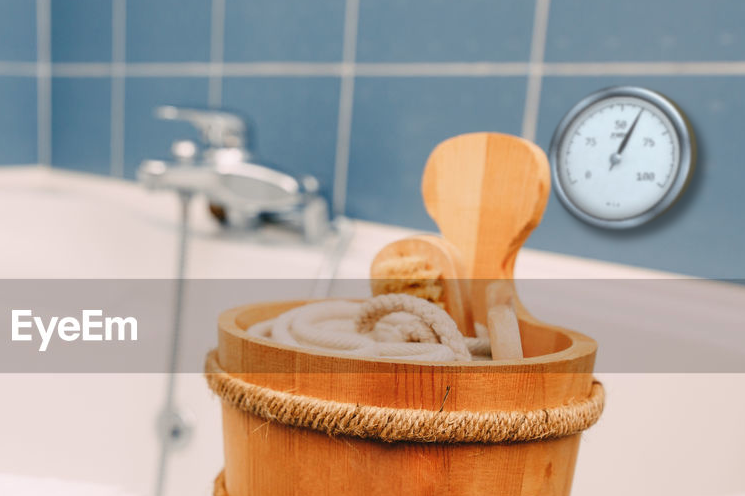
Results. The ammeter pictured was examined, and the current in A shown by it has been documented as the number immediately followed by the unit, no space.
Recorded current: 60A
